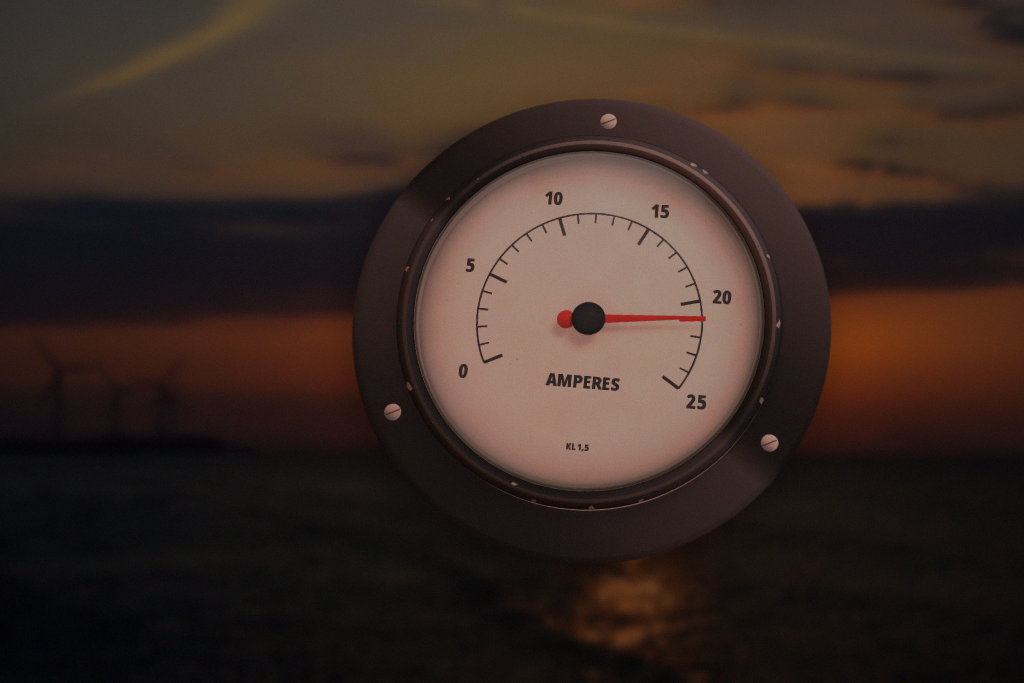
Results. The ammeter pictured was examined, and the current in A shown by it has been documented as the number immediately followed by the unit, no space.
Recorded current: 21A
